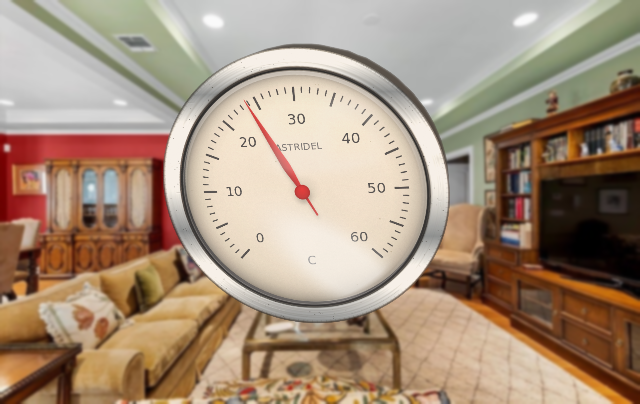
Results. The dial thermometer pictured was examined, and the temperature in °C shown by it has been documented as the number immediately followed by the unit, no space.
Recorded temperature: 24°C
